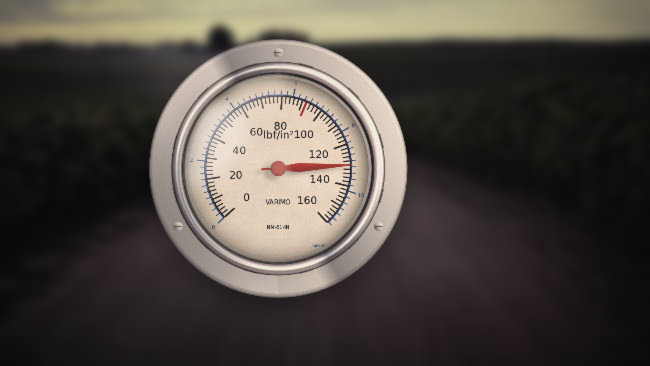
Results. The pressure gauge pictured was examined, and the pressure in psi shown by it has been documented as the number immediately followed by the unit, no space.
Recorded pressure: 130psi
